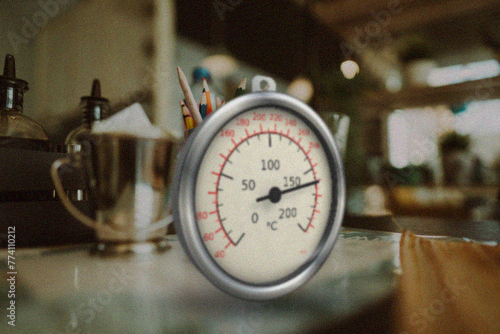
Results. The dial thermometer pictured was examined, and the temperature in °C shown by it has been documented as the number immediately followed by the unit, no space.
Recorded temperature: 160°C
